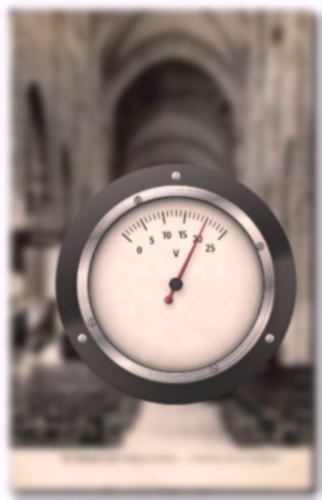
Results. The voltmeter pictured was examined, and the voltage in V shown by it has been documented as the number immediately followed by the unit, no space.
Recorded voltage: 20V
